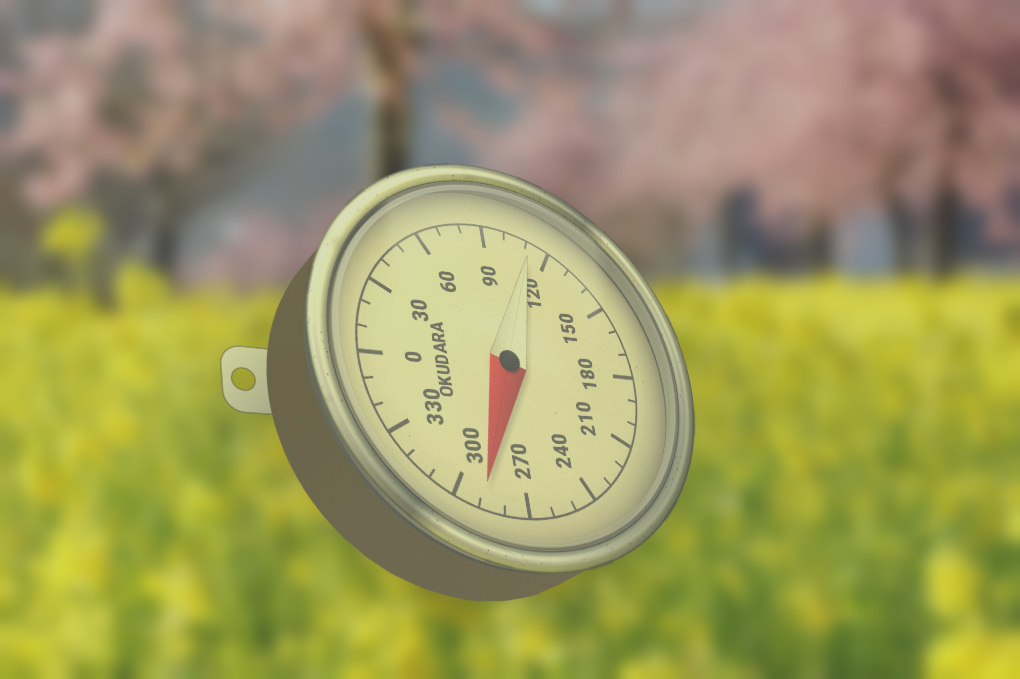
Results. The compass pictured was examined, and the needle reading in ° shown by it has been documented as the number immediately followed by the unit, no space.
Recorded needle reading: 290°
